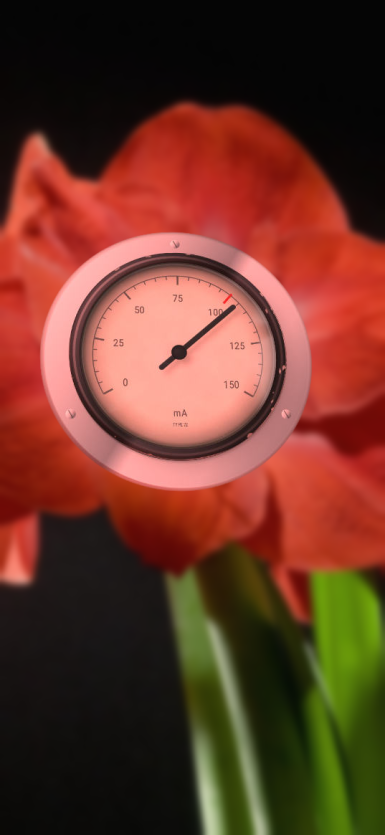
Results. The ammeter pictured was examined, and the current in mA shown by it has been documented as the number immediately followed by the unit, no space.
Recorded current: 105mA
